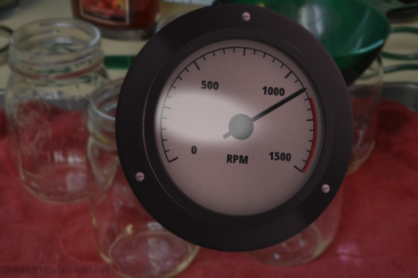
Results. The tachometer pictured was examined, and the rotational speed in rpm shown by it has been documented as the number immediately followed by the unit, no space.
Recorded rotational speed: 1100rpm
